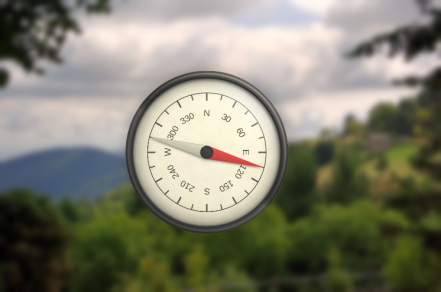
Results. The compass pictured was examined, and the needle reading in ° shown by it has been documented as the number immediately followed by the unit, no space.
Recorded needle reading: 105°
